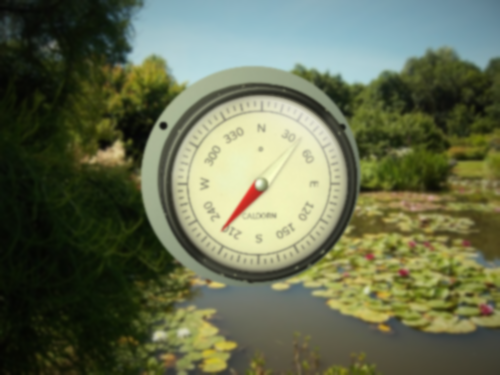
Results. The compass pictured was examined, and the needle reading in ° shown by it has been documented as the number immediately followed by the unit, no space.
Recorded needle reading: 220°
